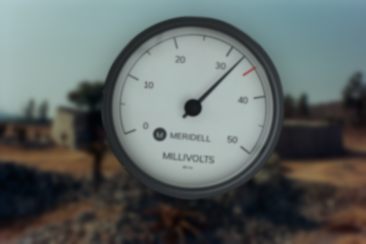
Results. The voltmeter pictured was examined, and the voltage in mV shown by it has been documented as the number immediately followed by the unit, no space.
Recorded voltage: 32.5mV
